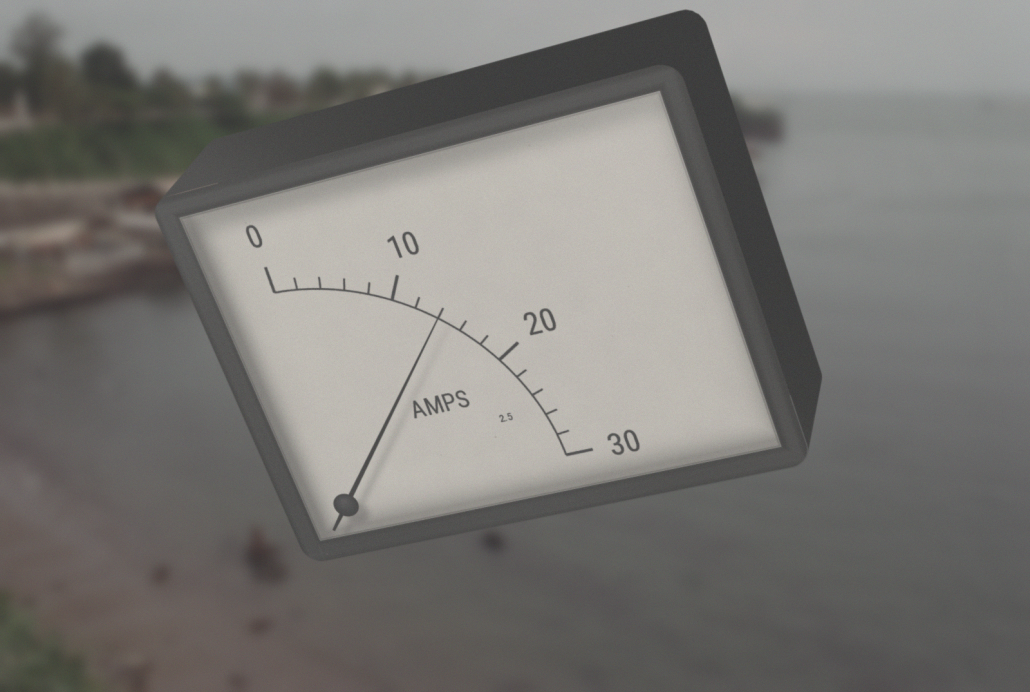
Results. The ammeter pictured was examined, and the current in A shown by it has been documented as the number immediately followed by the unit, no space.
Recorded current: 14A
